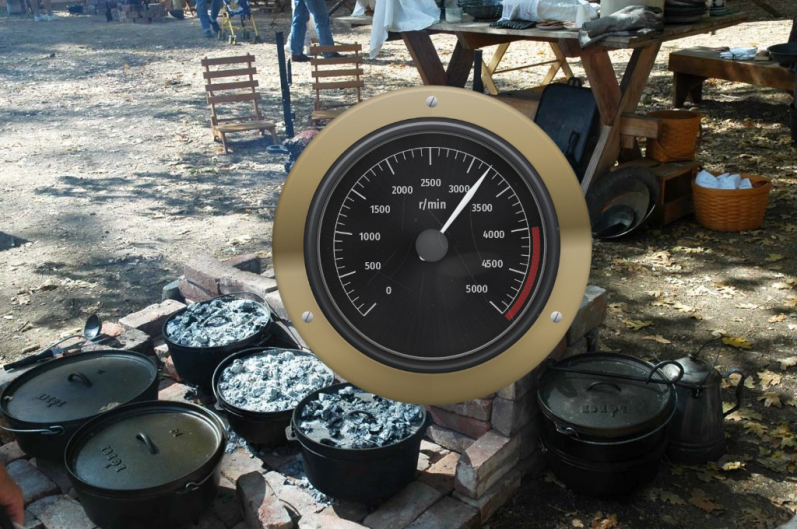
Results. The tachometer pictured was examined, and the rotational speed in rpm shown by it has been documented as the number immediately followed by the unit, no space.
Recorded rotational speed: 3200rpm
